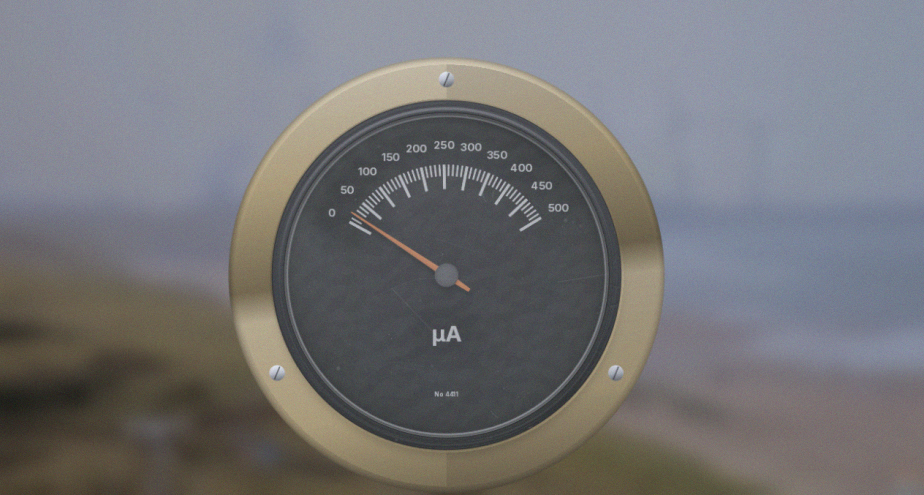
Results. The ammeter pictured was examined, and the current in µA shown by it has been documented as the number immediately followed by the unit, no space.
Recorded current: 20µA
